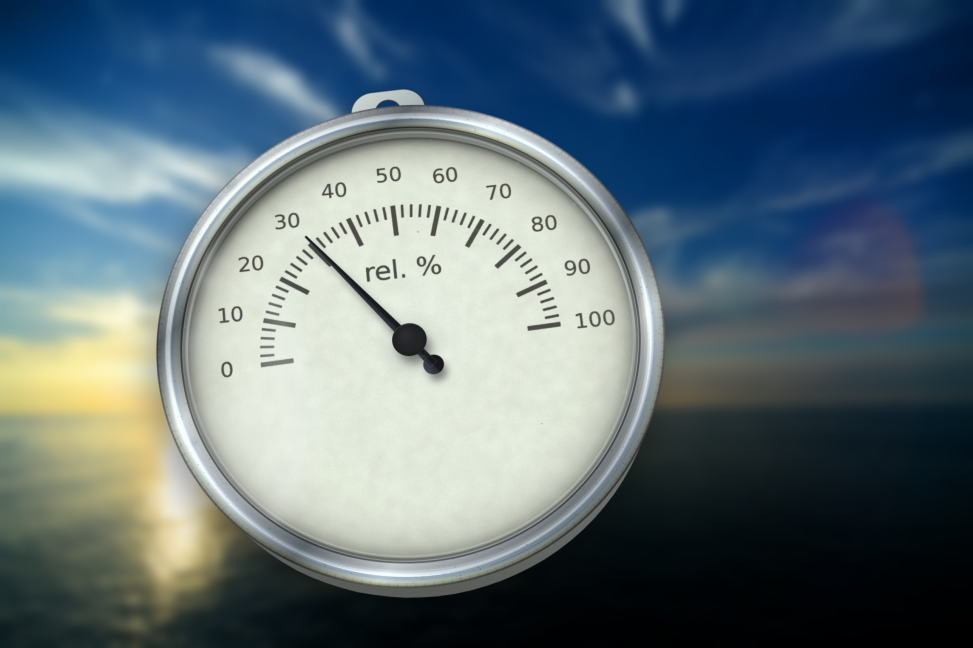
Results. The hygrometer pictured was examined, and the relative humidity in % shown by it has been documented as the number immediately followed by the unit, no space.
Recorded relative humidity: 30%
